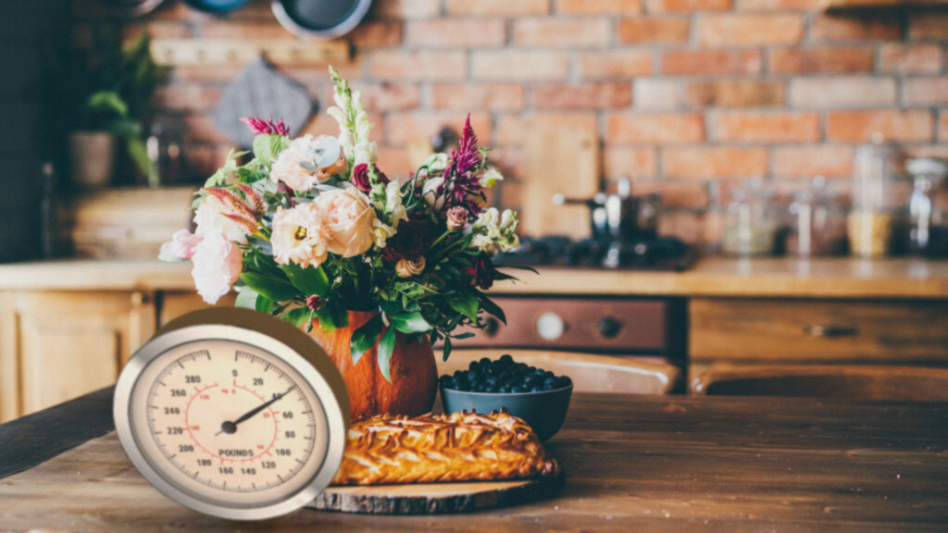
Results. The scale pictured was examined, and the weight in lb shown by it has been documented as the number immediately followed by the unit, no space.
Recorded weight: 40lb
